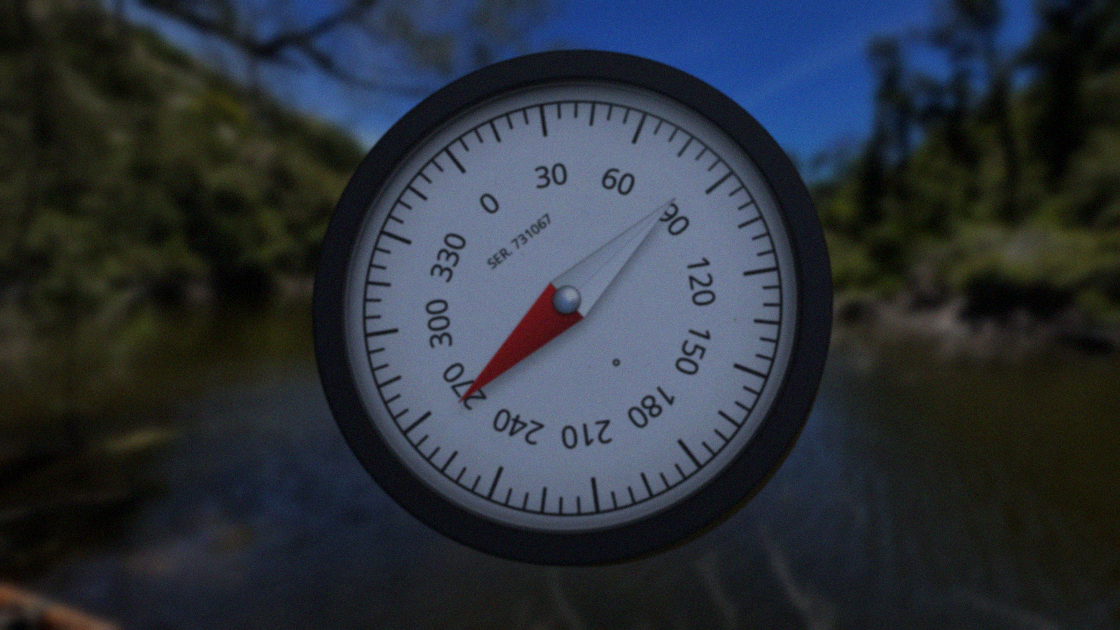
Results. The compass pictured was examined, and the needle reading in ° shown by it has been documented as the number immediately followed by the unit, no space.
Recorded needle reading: 265°
